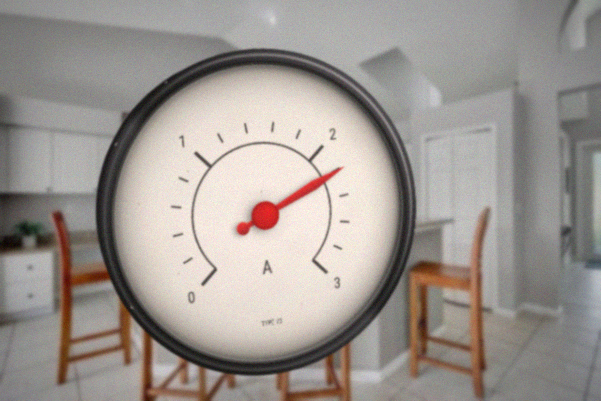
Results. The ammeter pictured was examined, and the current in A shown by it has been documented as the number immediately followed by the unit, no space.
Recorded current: 2.2A
